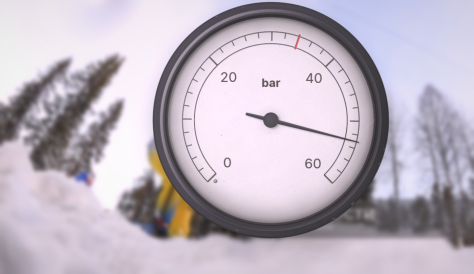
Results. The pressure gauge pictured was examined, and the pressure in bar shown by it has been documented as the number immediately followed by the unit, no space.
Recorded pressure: 53bar
